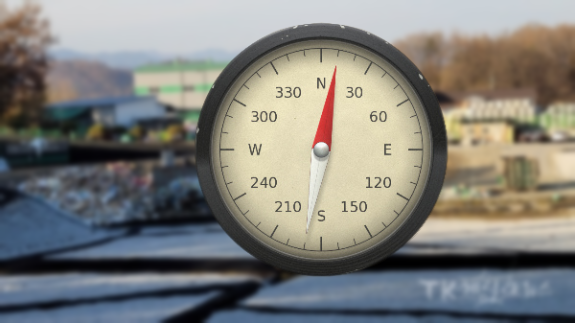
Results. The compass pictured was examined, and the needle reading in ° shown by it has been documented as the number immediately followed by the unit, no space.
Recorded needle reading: 10°
